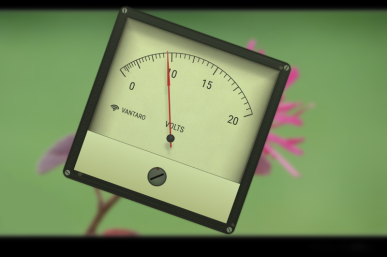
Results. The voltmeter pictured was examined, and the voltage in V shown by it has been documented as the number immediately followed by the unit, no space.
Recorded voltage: 9.5V
